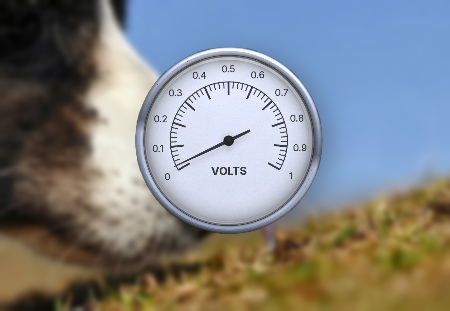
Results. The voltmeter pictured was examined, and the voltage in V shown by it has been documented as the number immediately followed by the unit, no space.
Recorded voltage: 0.02V
